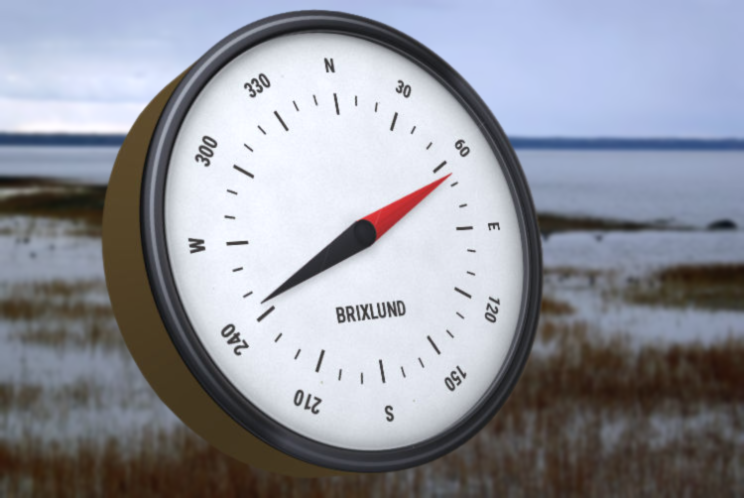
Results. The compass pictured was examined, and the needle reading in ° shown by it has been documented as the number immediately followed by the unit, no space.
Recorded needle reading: 65°
